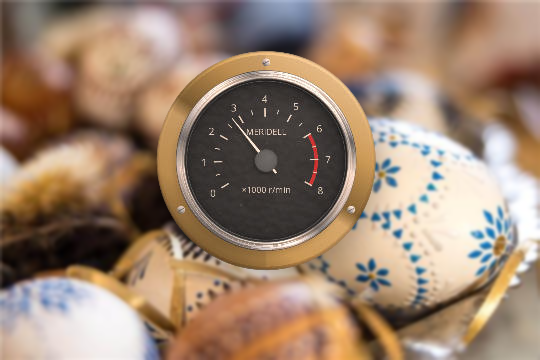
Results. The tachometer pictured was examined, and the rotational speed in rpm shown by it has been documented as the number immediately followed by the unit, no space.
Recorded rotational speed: 2750rpm
